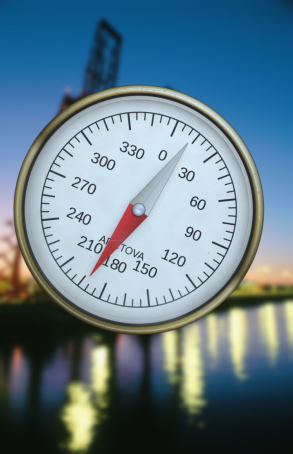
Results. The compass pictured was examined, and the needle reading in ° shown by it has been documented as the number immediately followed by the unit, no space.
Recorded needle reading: 192.5°
